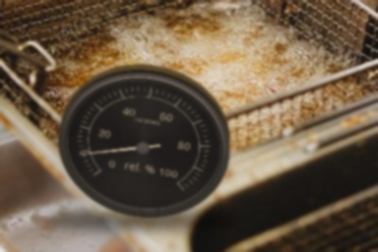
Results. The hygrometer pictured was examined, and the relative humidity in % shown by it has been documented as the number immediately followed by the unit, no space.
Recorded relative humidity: 10%
